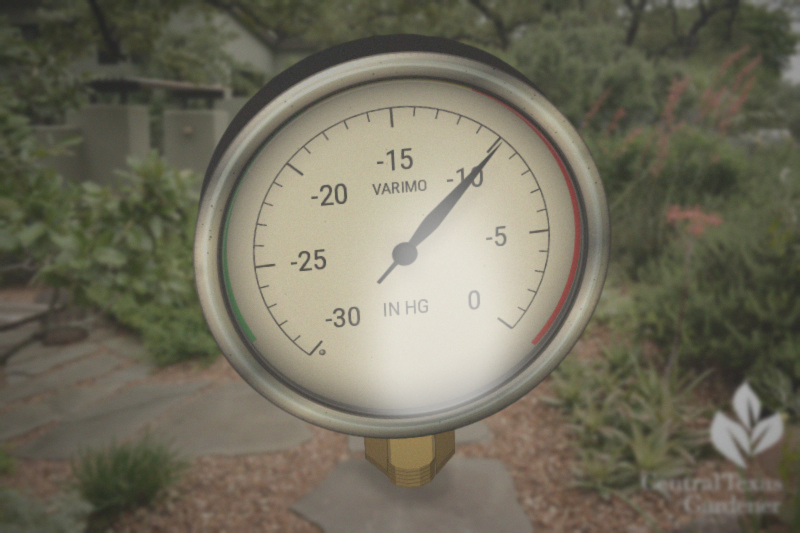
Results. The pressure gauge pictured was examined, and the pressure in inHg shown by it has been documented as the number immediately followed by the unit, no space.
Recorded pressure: -10inHg
